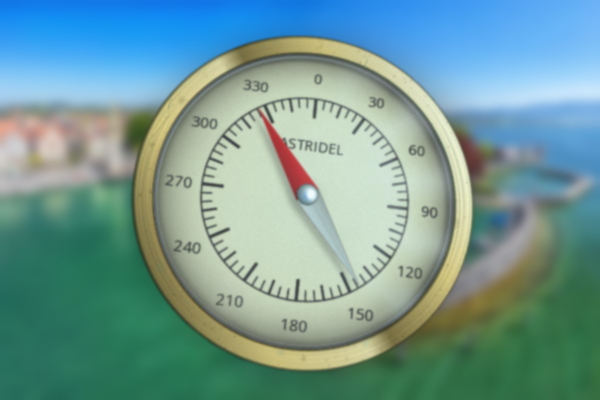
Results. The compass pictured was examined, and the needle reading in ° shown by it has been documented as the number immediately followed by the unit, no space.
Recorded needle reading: 325°
